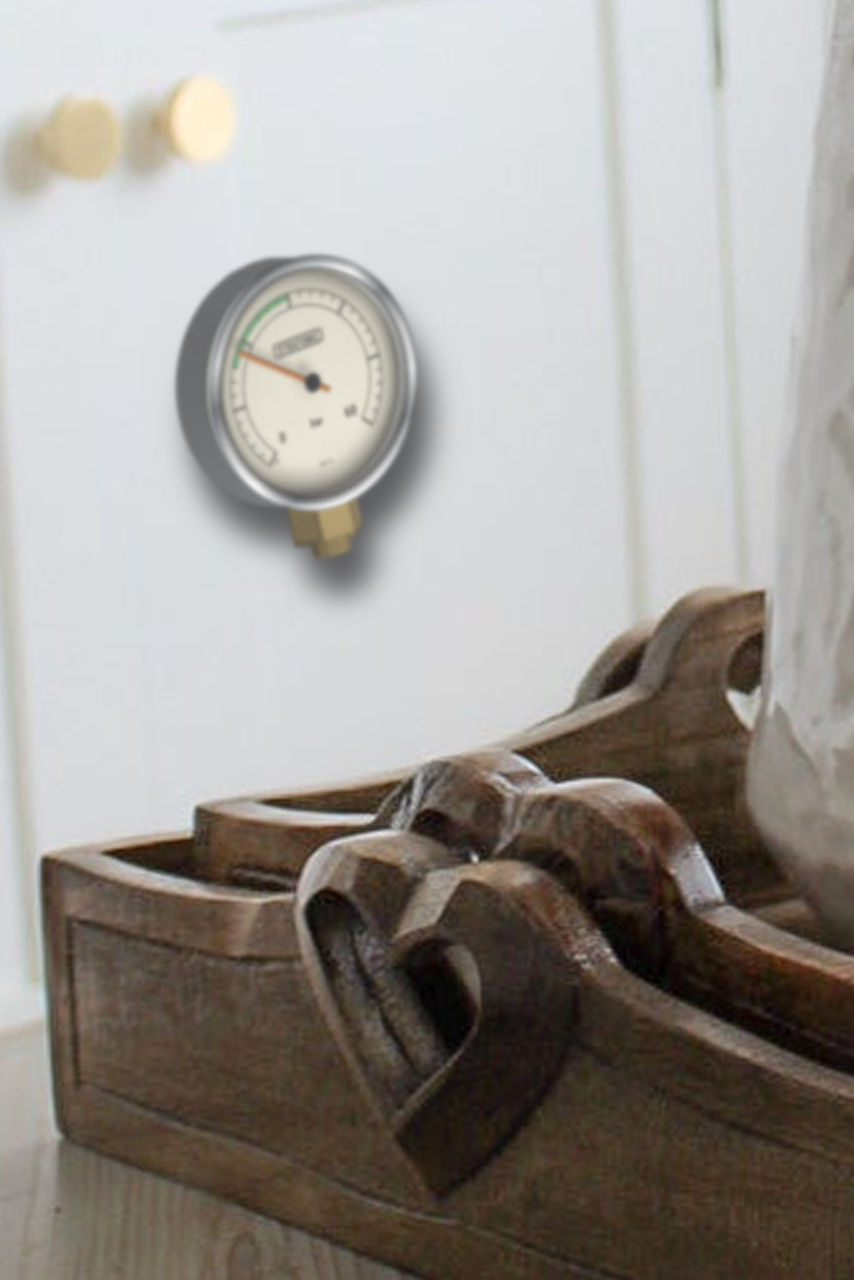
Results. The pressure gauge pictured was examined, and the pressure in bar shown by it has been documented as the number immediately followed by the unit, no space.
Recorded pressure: 18bar
